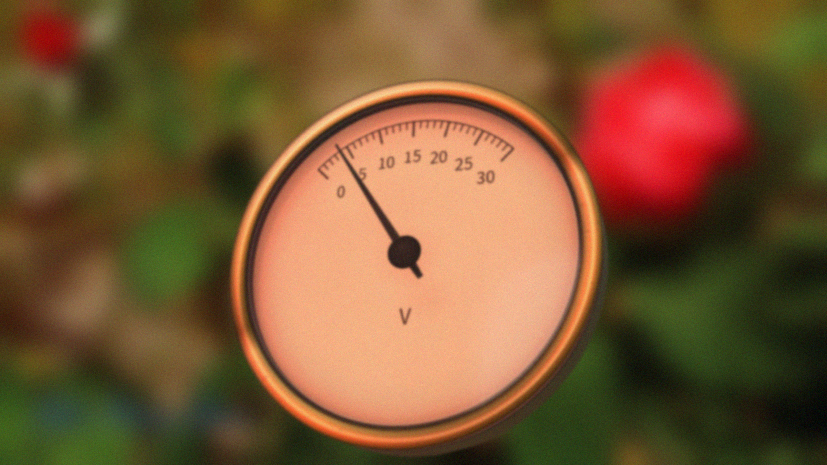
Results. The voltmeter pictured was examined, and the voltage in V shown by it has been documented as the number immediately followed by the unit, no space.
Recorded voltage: 4V
